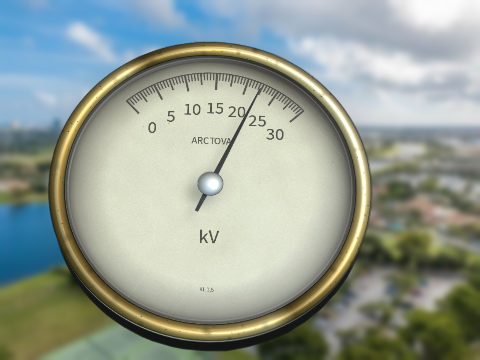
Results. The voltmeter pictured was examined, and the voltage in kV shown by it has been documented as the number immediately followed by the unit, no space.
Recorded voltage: 22.5kV
